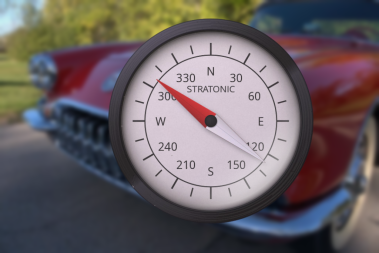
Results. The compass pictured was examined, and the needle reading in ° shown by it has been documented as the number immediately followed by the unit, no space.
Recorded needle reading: 307.5°
